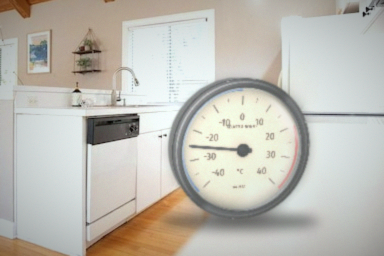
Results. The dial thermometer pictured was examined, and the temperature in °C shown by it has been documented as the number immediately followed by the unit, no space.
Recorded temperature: -25°C
